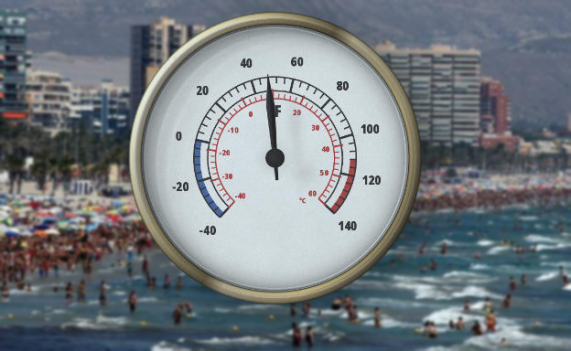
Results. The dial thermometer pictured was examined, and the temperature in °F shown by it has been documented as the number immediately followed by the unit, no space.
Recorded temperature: 48°F
